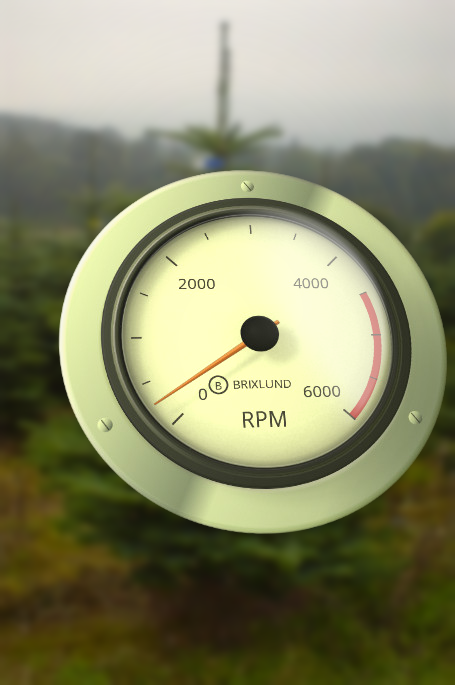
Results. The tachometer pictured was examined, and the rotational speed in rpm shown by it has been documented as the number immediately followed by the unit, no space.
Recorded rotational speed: 250rpm
